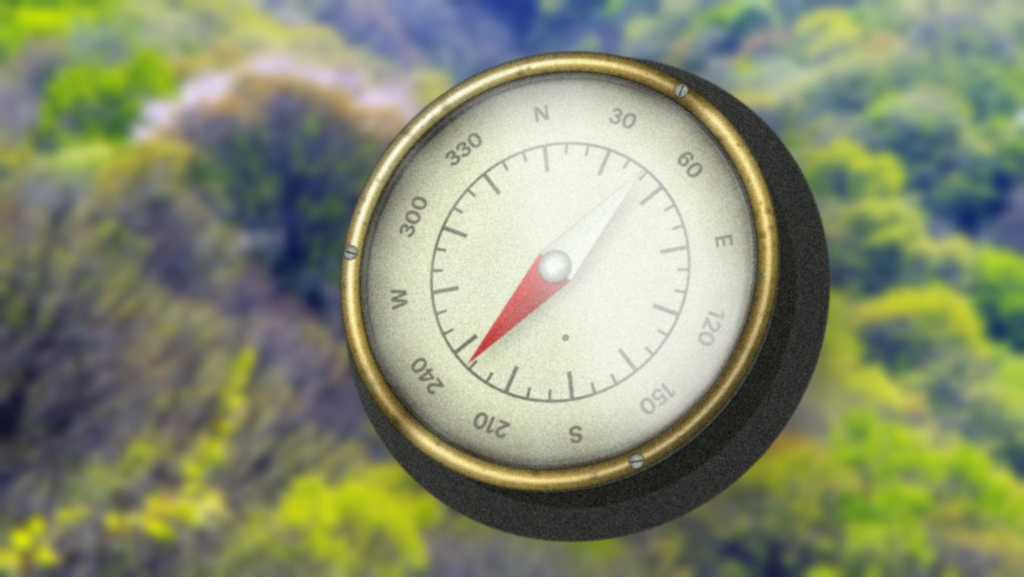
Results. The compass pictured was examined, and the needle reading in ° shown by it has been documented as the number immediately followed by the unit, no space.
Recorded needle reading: 230°
